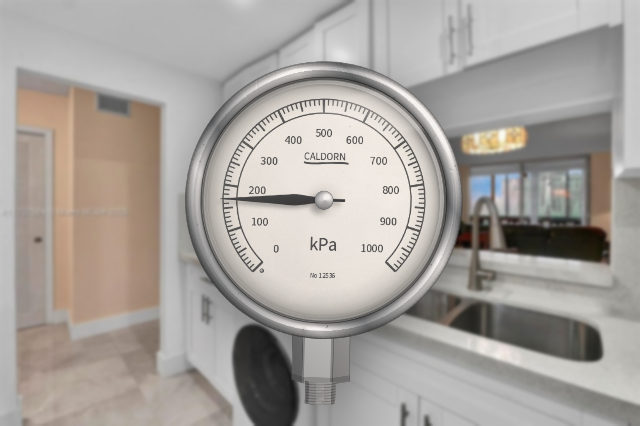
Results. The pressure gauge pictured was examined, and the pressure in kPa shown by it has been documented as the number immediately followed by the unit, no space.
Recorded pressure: 170kPa
